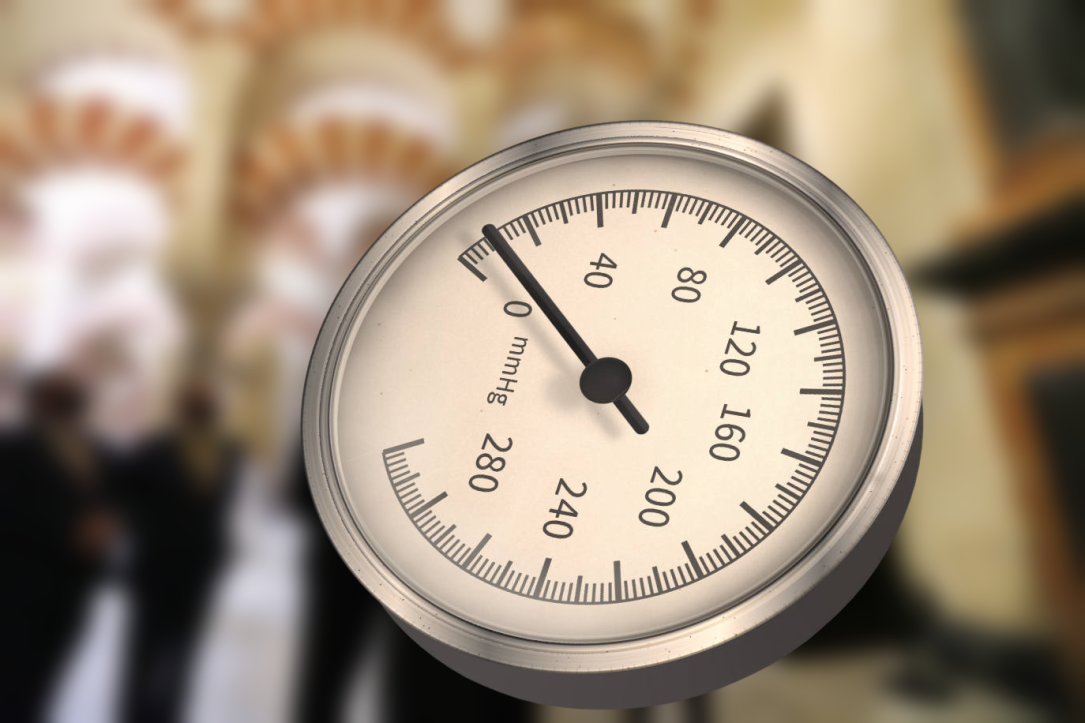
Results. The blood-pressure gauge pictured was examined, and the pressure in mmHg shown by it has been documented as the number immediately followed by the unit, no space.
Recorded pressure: 10mmHg
